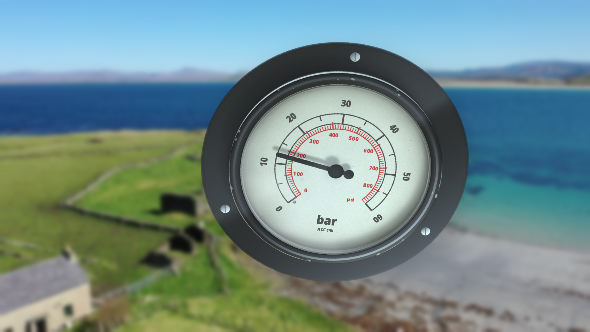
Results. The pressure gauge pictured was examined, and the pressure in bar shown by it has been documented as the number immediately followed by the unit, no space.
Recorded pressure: 12.5bar
